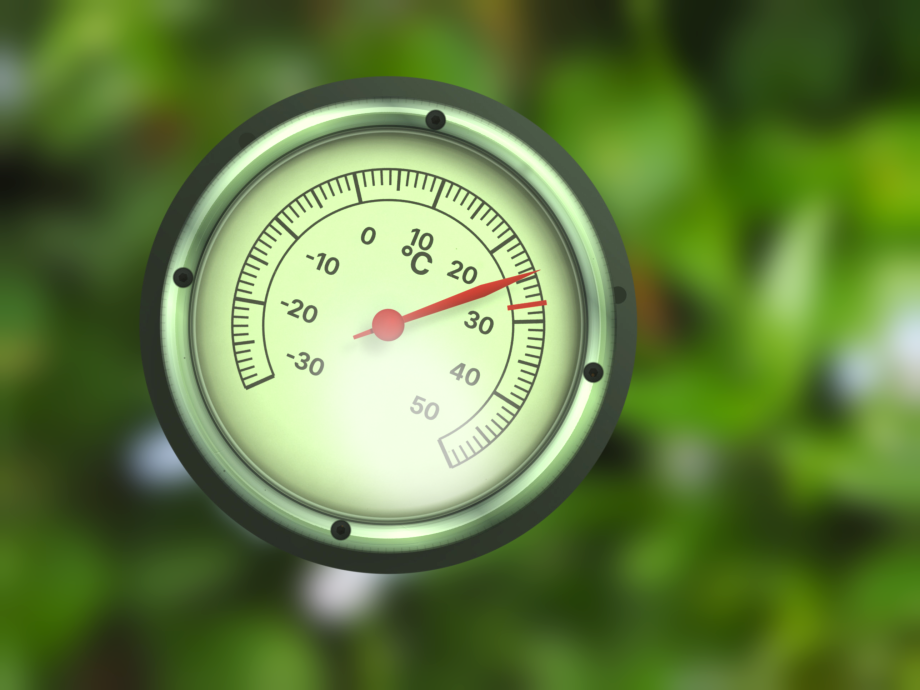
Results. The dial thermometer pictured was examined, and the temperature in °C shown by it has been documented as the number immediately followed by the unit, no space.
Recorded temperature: 24.5°C
